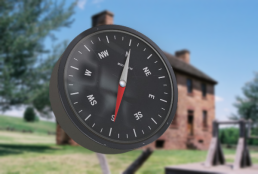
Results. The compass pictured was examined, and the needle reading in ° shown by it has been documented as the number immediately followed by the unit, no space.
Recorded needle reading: 180°
